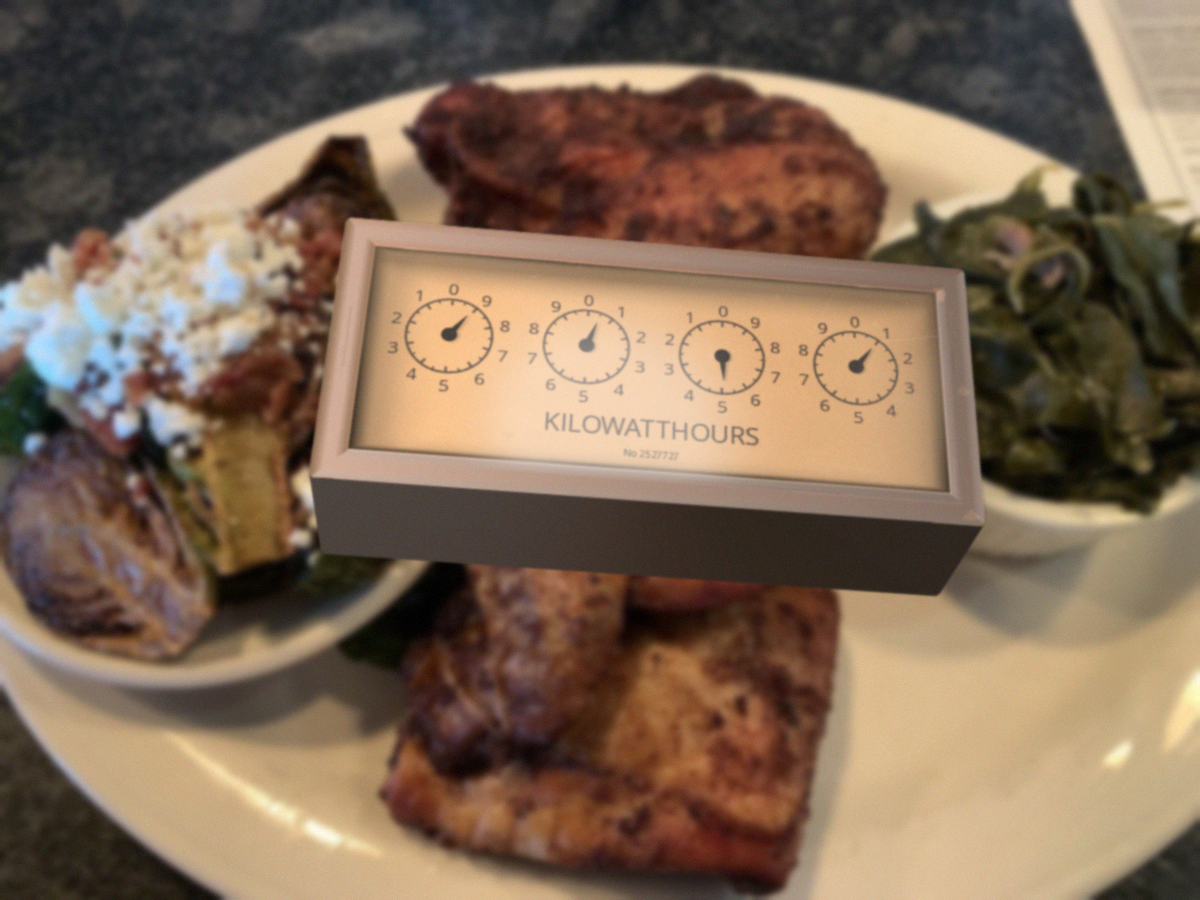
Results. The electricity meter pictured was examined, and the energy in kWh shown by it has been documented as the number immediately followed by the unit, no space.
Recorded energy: 9051kWh
